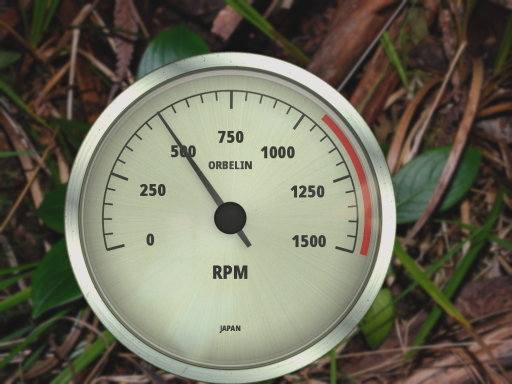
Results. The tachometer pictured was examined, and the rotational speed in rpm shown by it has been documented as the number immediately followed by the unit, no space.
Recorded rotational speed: 500rpm
